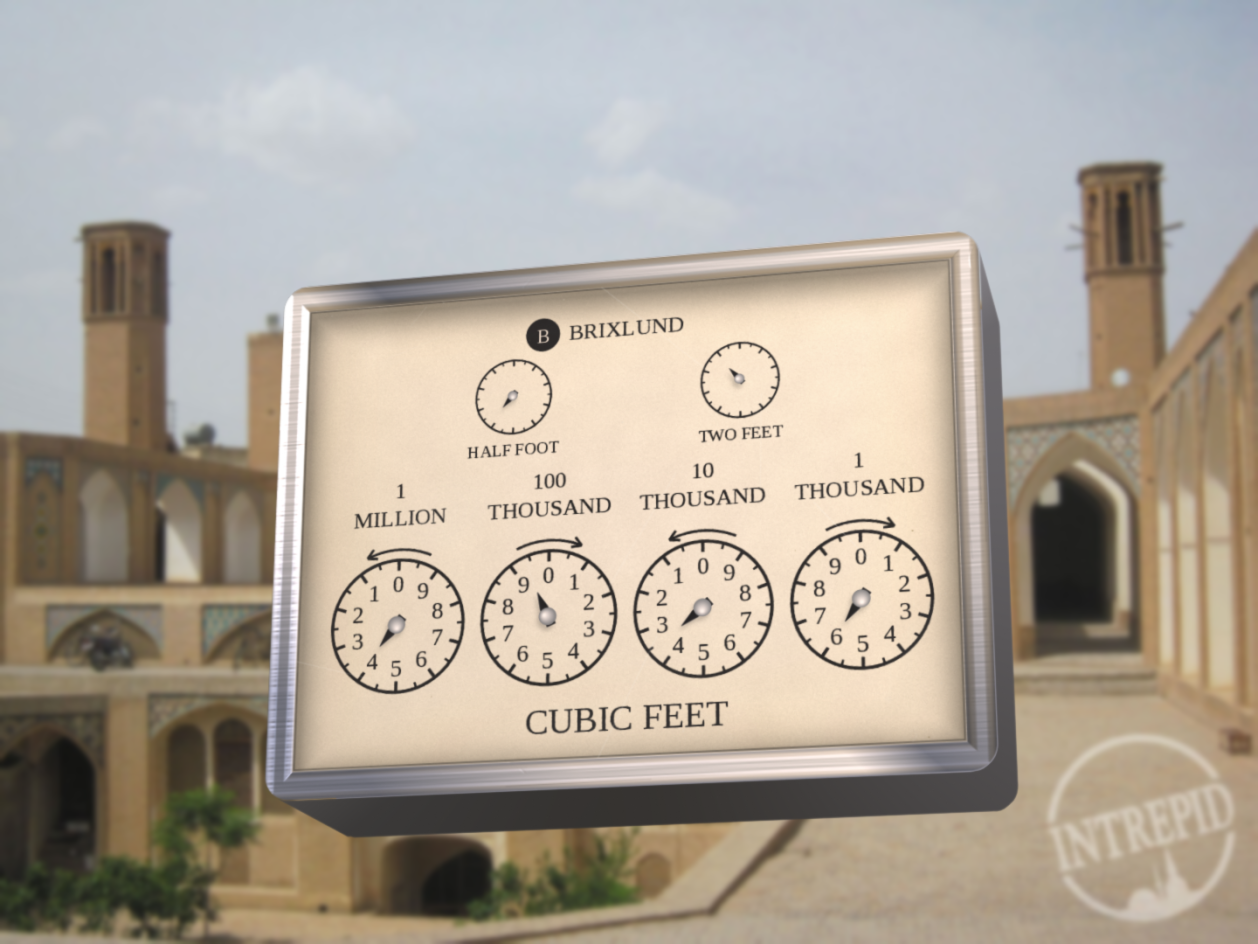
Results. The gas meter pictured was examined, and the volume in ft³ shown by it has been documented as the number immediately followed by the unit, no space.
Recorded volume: 393600ft³
